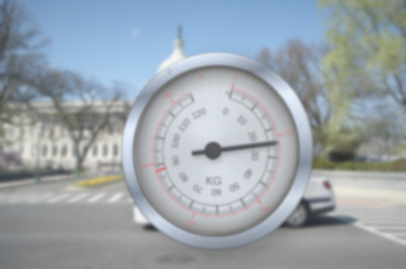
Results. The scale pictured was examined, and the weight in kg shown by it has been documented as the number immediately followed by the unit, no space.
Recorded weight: 25kg
